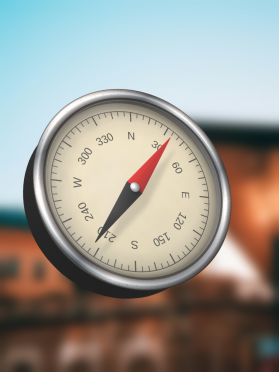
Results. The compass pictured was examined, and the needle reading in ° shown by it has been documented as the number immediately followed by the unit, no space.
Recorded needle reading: 35°
